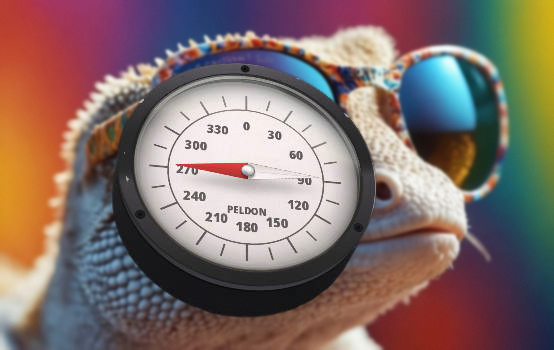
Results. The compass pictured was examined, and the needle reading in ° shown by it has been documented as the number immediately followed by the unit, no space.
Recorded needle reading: 270°
